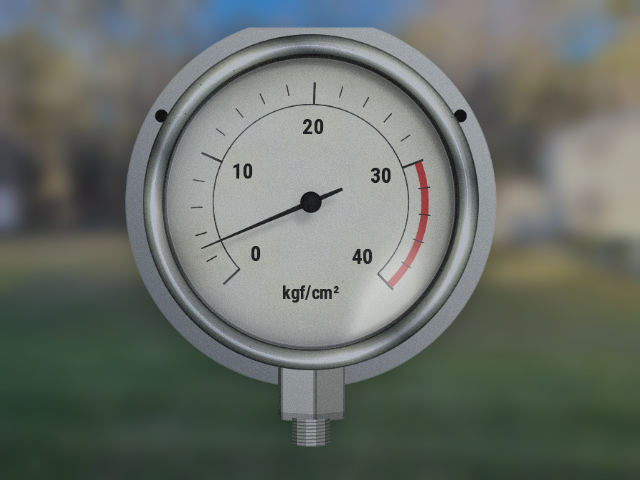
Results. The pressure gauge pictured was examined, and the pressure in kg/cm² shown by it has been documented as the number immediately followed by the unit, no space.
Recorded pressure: 3kg/cm²
